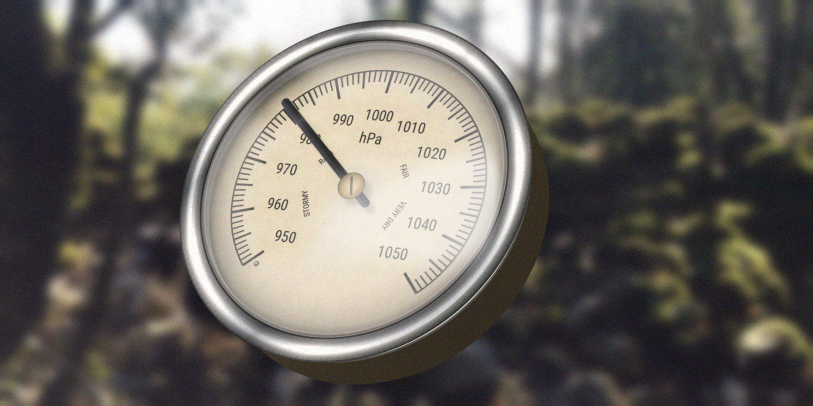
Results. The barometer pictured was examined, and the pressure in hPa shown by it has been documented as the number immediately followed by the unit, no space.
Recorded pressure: 981hPa
